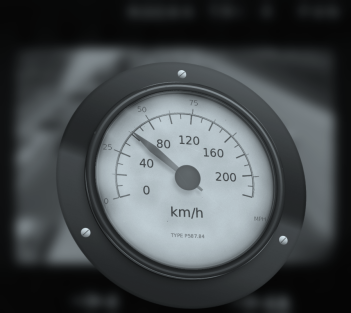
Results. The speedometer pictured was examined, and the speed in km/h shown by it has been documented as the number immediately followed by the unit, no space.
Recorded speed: 60km/h
